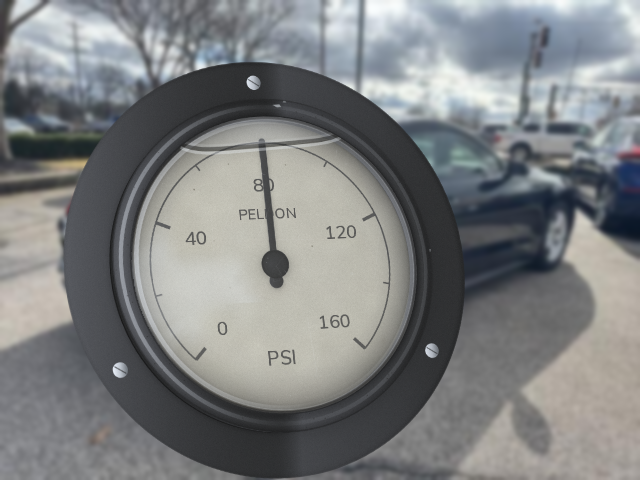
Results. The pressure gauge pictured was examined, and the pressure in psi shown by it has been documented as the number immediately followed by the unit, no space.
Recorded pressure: 80psi
